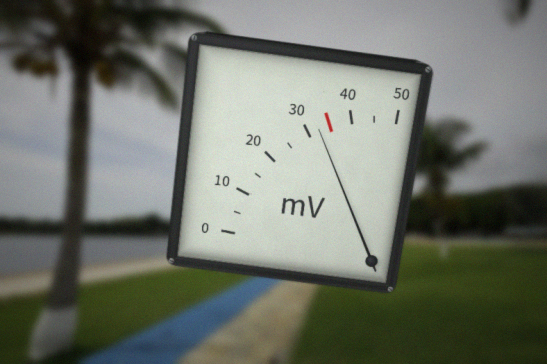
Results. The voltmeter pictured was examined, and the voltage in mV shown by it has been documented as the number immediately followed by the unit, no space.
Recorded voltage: 32.5mV
